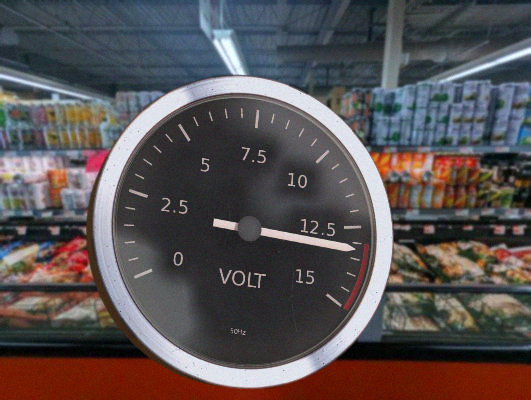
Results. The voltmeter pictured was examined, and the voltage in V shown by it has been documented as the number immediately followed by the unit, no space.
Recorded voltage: 13.25V
